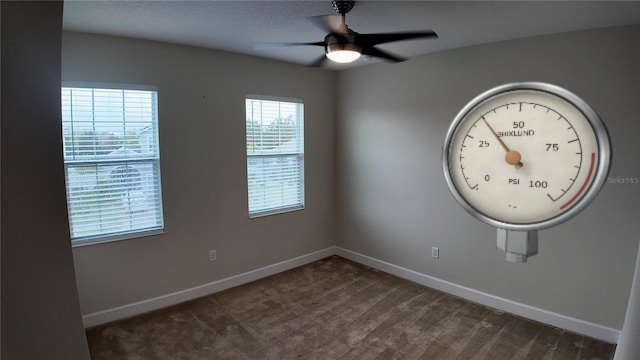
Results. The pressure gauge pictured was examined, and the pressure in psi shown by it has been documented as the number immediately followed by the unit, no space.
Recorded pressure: 35psi
